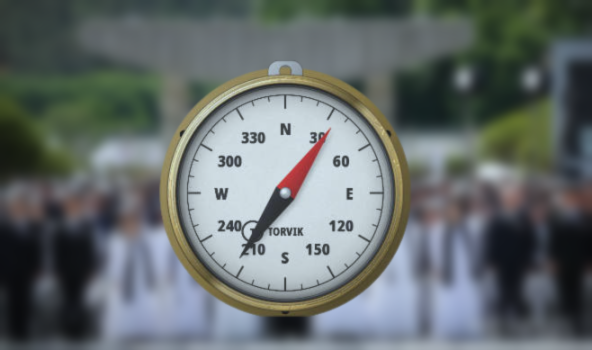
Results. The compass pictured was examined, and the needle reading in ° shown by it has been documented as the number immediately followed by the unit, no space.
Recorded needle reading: 35°
